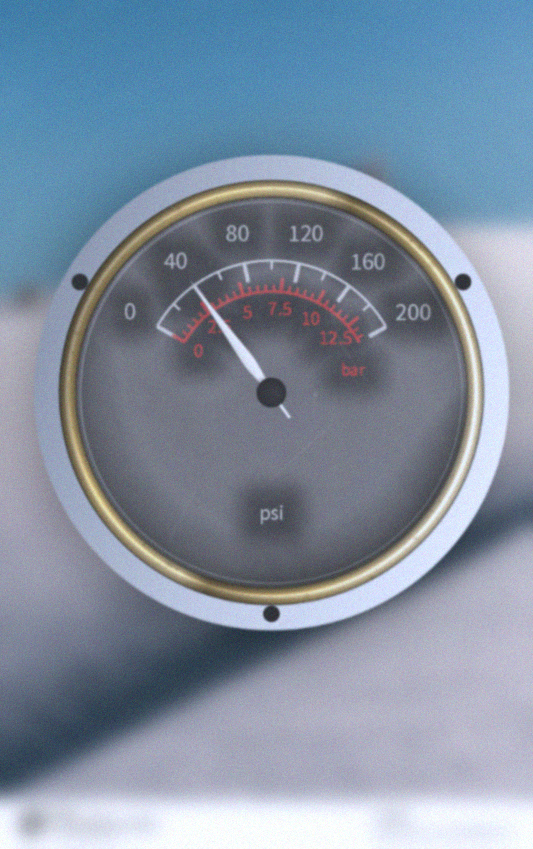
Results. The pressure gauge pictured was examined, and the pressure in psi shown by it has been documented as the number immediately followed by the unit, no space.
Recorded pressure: 40psi
